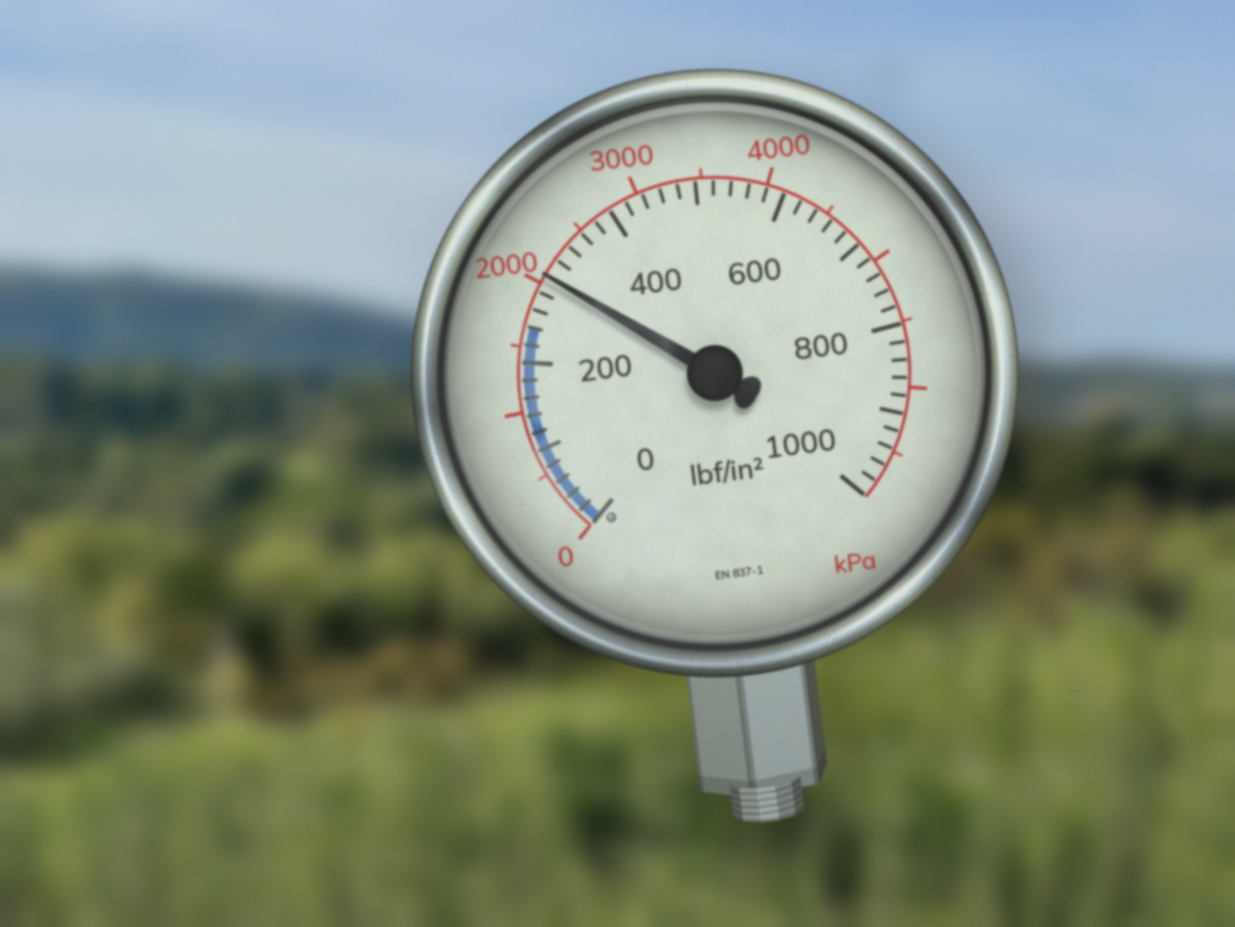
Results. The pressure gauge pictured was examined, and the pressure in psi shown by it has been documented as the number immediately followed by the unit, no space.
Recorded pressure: 300psi
